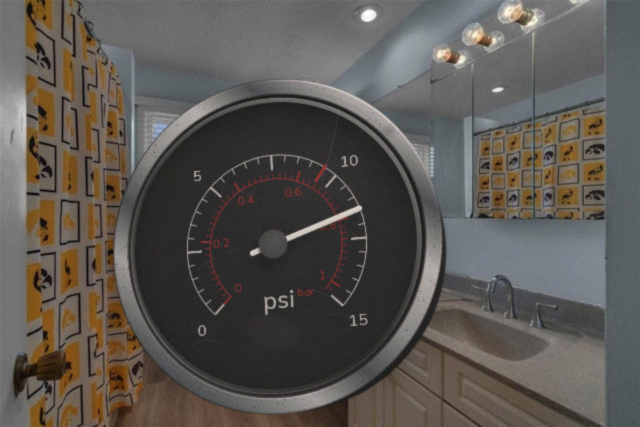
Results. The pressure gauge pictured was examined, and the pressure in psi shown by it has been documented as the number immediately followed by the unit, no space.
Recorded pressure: 11.5psi
